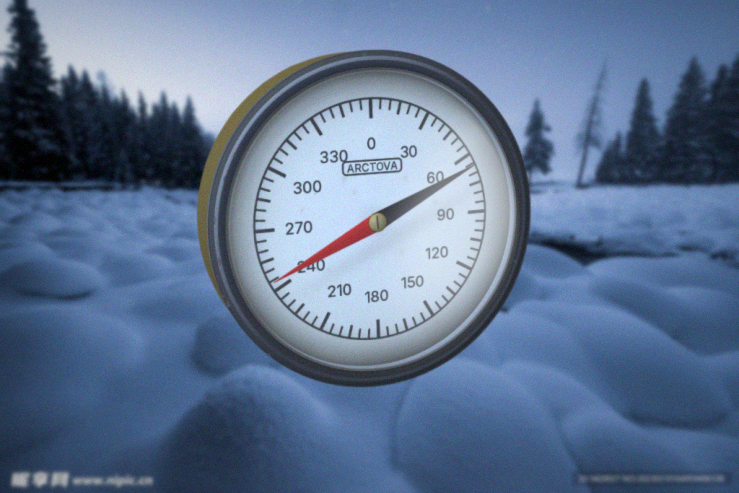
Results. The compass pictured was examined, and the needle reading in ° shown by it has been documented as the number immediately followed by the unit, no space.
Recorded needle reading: 245°
